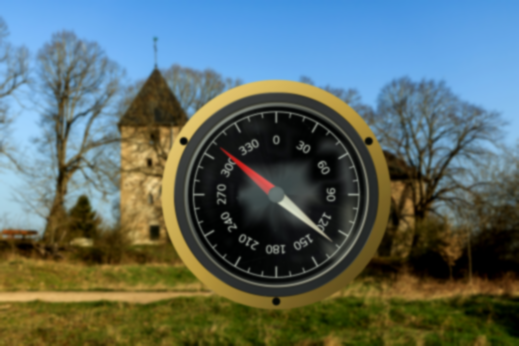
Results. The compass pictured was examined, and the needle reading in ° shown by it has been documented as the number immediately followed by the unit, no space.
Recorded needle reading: 310°
